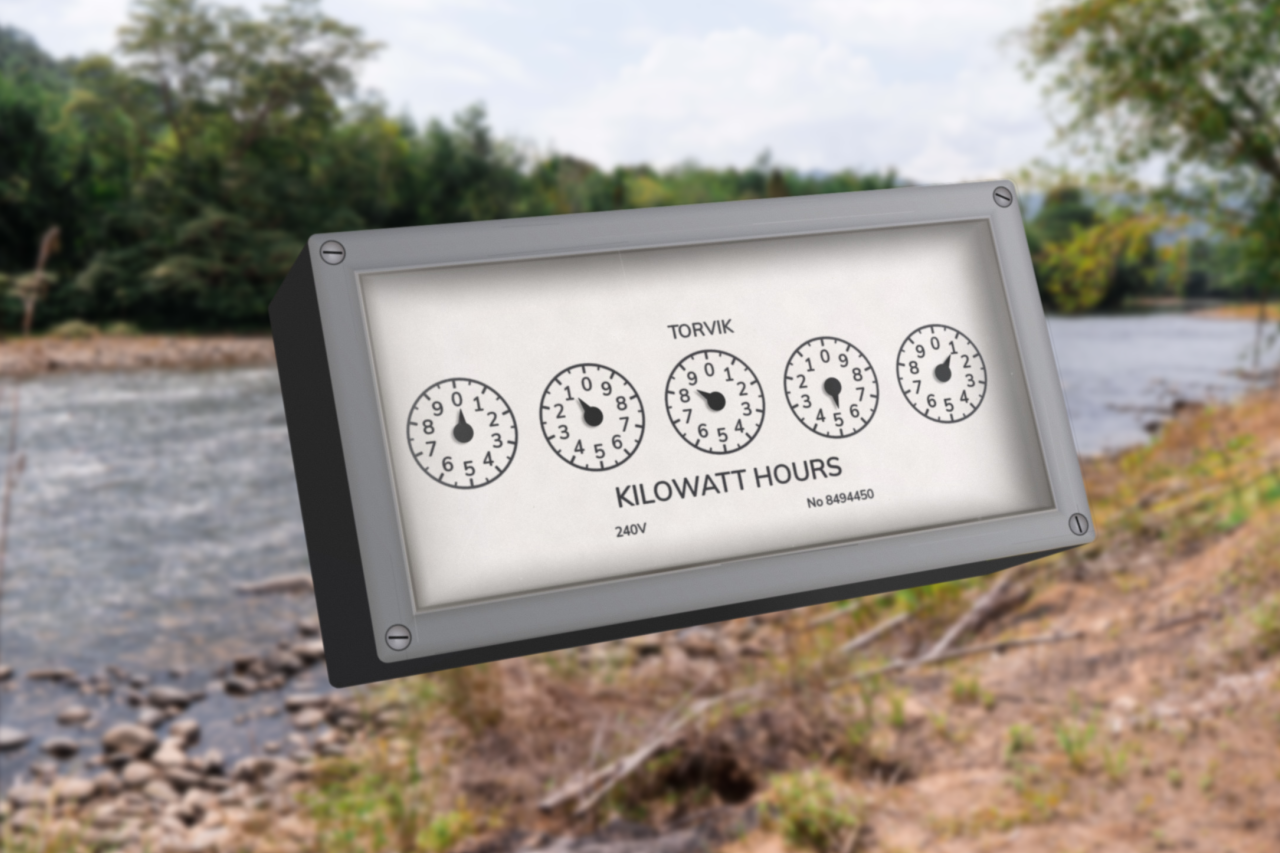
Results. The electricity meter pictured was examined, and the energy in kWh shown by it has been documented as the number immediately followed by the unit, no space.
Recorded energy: 851kWh
